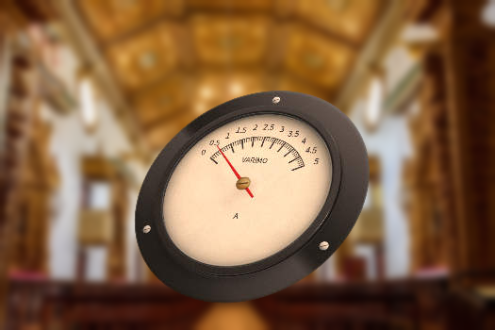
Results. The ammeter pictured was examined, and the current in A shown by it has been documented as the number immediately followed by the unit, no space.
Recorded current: 0.5A
